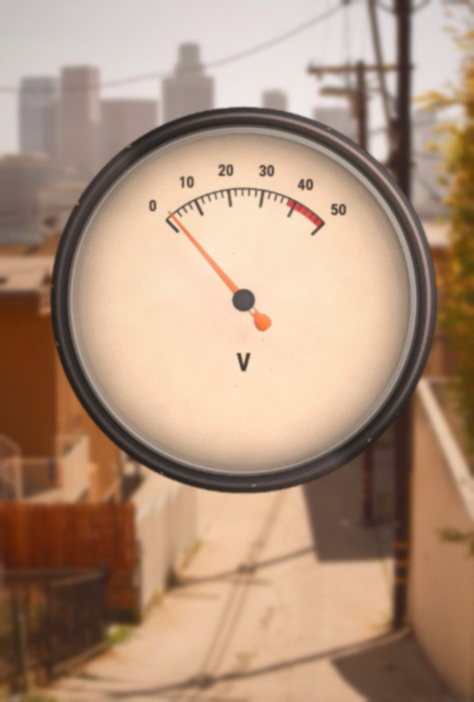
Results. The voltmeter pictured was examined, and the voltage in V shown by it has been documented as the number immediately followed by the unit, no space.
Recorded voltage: 2V
